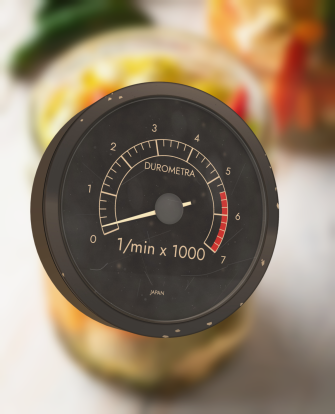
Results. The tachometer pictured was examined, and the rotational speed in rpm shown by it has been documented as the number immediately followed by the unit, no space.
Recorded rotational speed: 200rpm
